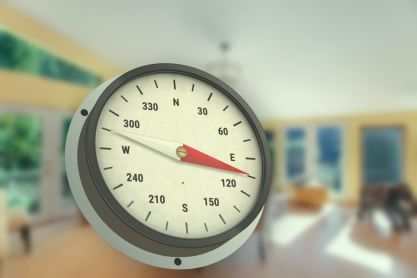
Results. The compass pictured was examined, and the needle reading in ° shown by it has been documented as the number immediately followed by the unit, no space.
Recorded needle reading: 105°
